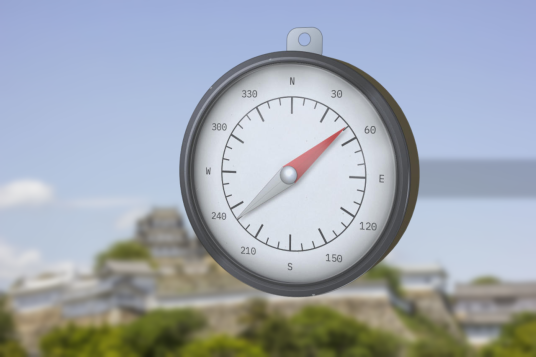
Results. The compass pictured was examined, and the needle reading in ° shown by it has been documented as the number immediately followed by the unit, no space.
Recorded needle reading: 50°
